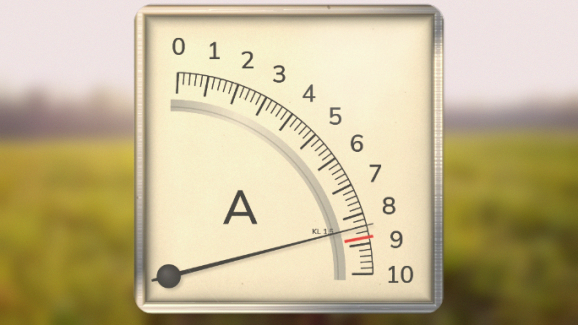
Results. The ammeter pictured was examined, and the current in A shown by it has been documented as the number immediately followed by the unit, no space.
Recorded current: 8.4A
